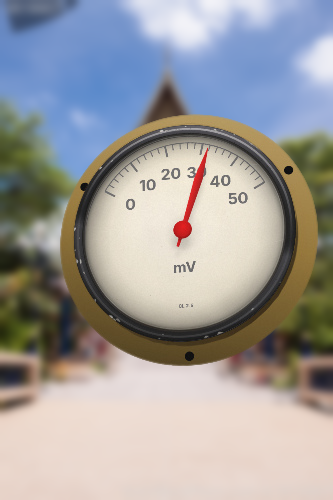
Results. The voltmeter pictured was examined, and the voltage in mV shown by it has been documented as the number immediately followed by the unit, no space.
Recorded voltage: 32mV
